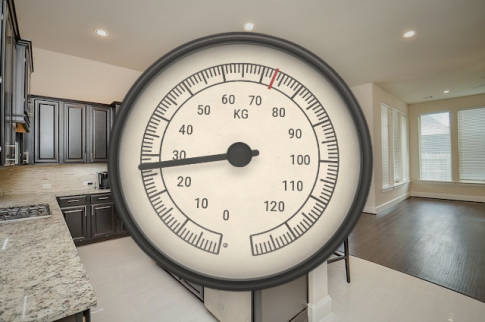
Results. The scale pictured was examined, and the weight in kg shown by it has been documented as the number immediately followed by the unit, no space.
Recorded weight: 27kg
